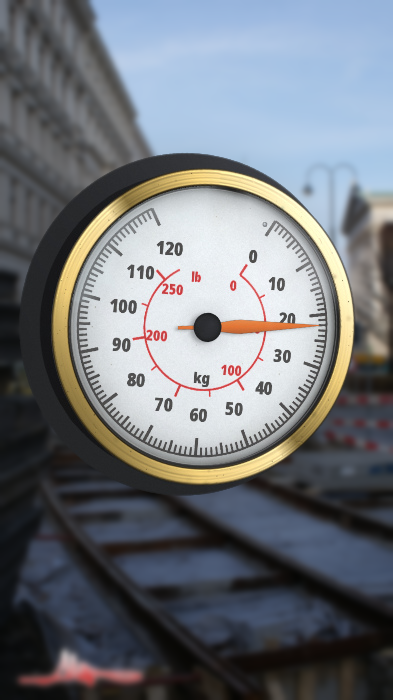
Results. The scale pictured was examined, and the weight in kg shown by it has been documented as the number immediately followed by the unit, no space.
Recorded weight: 22kg
